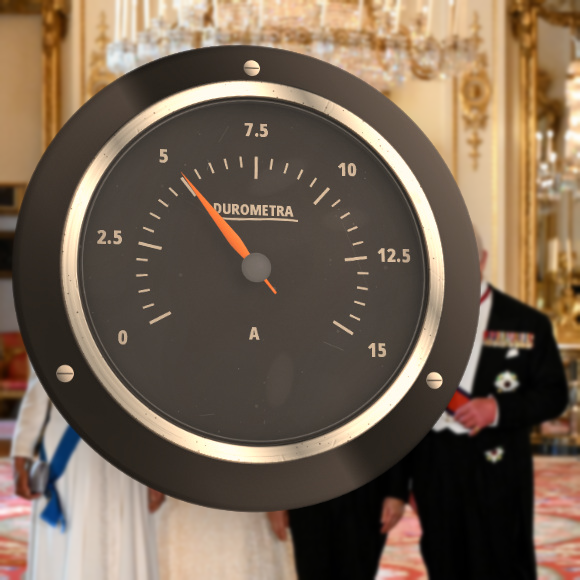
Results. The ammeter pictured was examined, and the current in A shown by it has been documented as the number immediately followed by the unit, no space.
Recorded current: 5A
